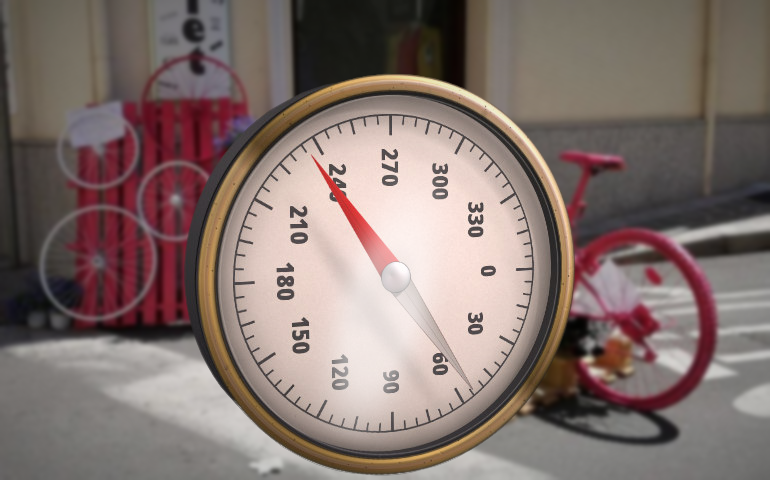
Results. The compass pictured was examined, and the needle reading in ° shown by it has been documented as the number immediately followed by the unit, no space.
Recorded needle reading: 235°
